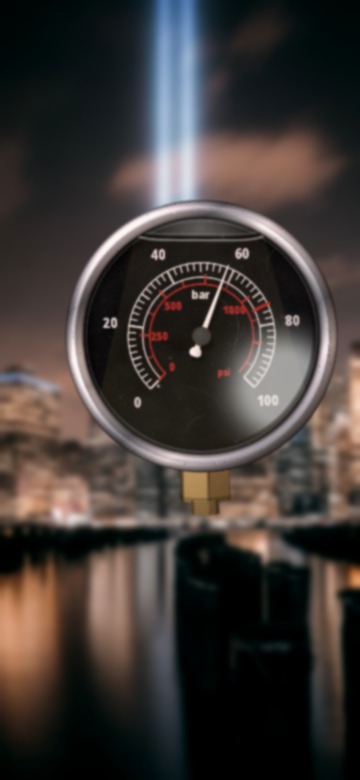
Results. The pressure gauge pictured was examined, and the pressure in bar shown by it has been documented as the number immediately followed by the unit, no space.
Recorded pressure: 58bar
